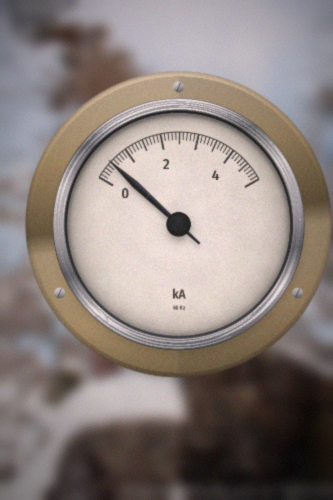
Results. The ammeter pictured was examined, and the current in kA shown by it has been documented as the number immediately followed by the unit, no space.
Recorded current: 0.5kA
